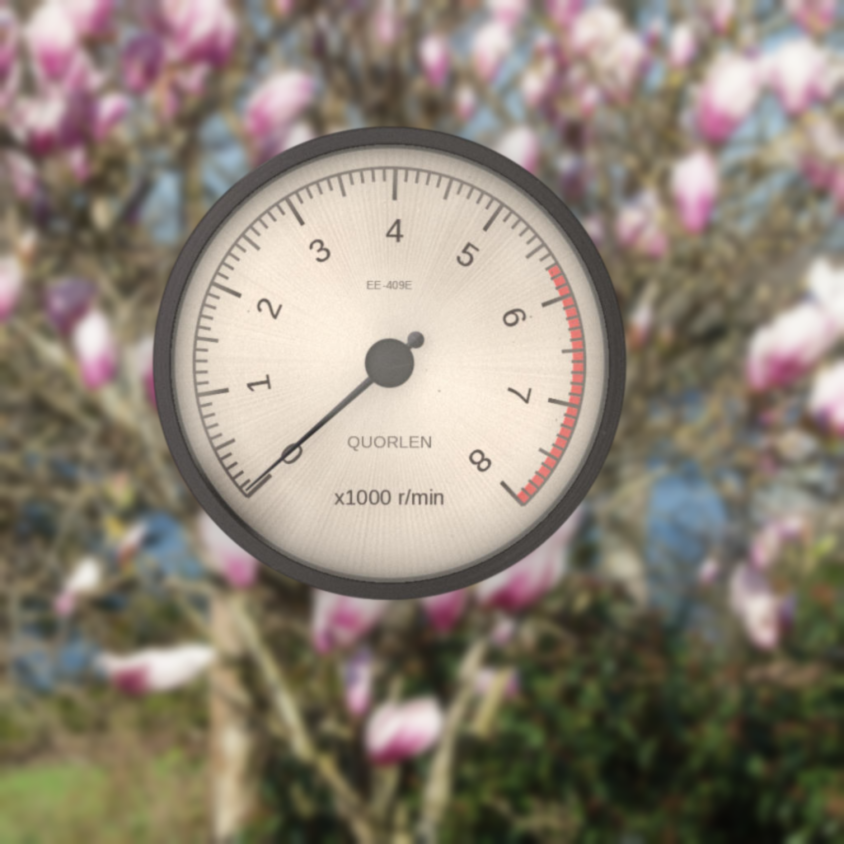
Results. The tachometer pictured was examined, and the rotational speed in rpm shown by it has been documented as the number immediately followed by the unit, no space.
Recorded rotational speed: 50rpm
